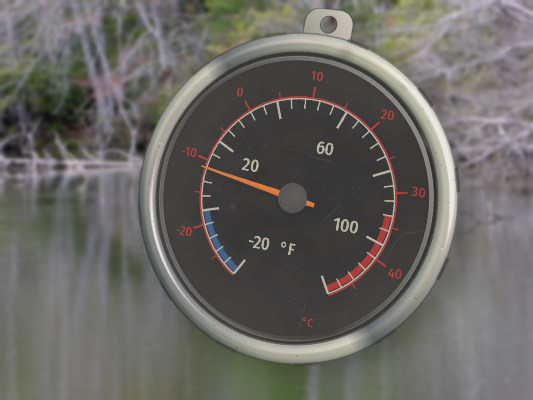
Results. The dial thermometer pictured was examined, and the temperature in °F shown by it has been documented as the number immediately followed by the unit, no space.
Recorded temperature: 12°F
